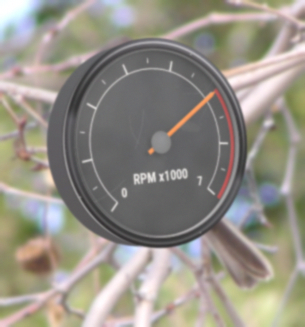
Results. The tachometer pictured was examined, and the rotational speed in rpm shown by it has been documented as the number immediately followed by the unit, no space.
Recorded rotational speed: 5000rpm
